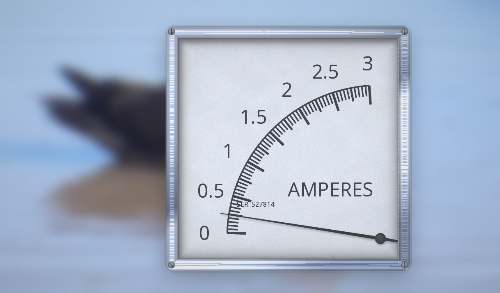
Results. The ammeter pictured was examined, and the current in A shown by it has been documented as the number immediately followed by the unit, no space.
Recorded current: 0.25A
